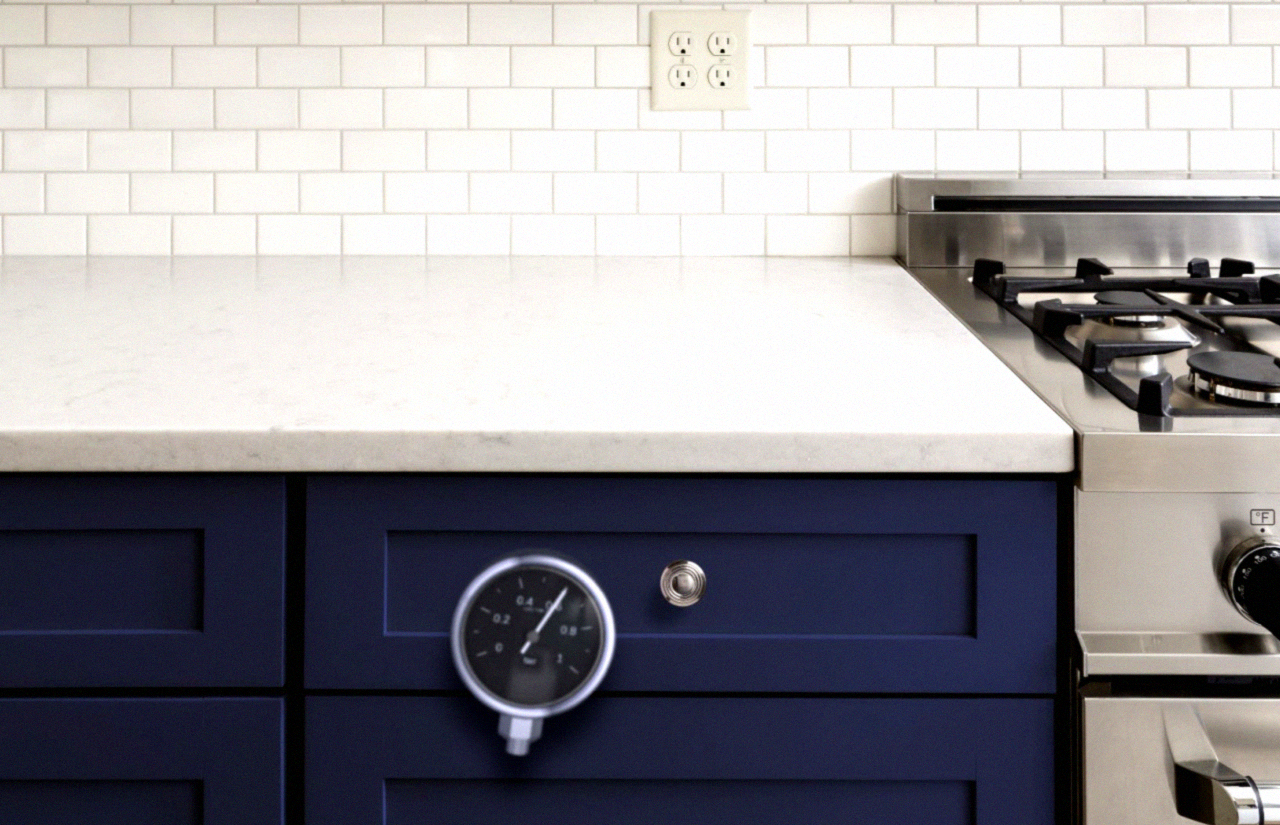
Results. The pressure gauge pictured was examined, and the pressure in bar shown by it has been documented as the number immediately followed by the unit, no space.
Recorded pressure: 0.6bar
